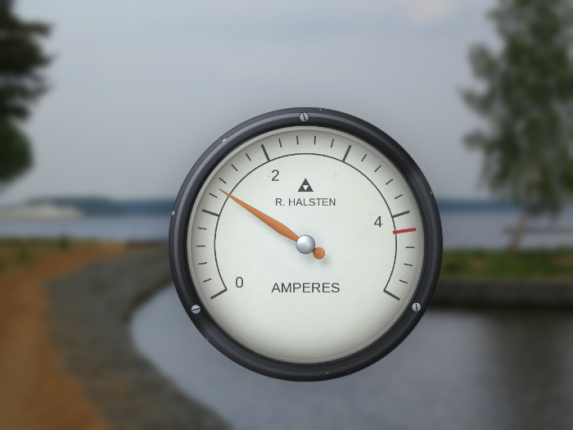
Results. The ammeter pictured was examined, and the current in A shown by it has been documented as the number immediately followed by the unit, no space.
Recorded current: 1.3A
